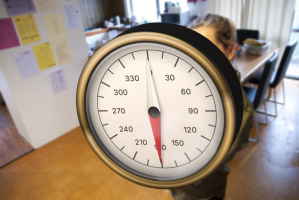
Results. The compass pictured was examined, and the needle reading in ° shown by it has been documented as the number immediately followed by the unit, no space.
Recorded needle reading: 180°
